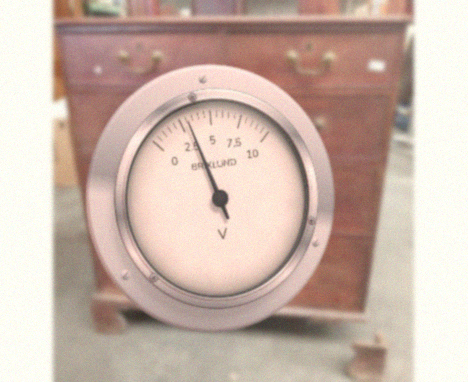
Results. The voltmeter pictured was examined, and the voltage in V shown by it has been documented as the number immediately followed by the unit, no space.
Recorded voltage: 3V
